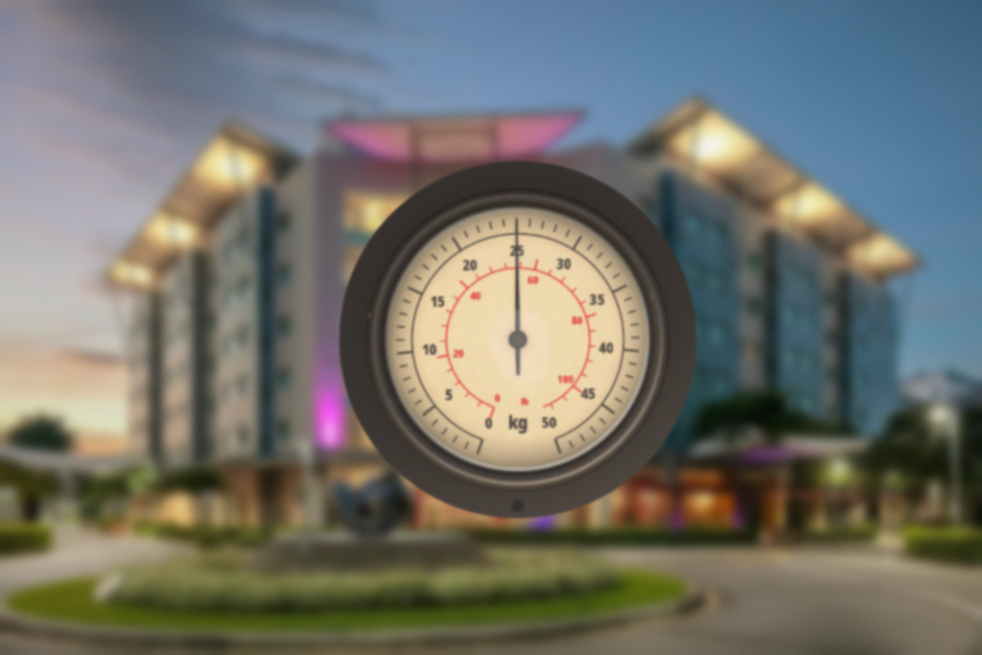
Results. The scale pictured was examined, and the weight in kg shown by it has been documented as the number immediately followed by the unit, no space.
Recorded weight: 25kg
